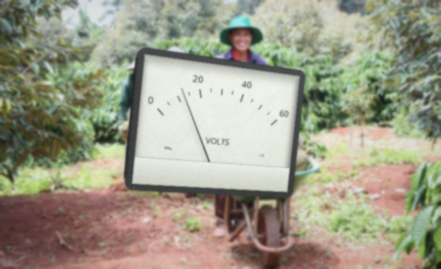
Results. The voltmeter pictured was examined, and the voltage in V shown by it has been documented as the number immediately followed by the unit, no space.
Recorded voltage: 12.5V
